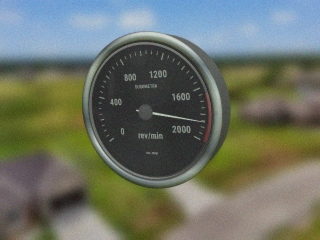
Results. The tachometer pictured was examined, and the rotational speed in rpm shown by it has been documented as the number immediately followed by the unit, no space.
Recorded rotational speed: 1850rpm
